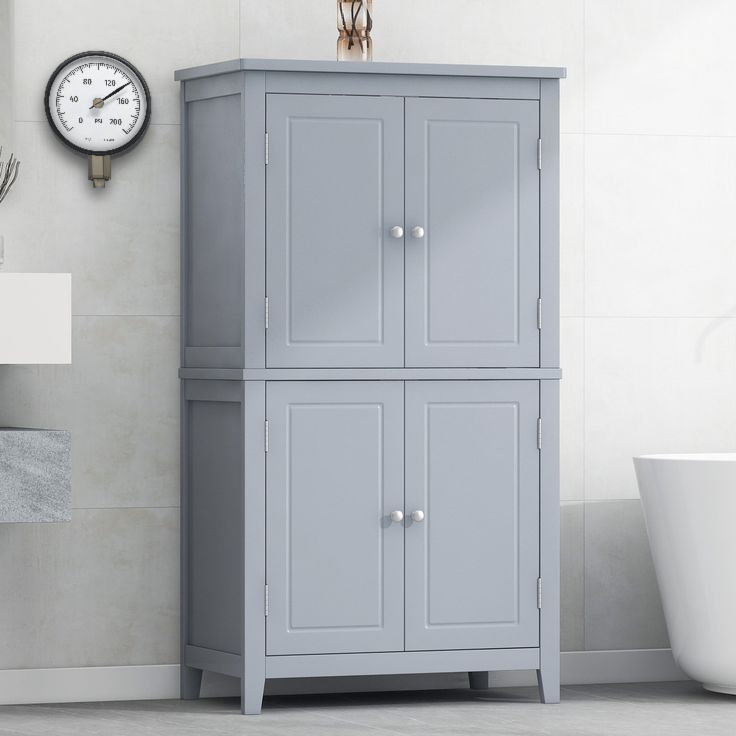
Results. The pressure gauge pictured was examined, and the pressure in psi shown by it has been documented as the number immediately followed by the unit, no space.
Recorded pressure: 140psi
